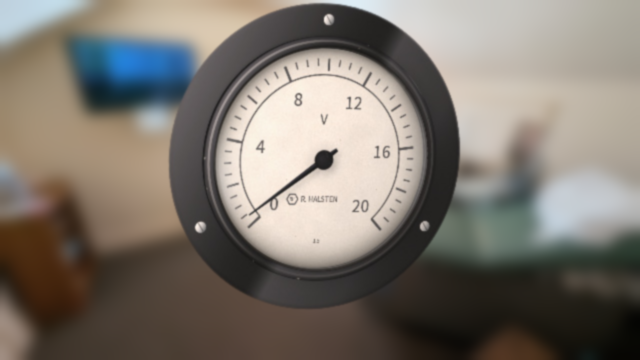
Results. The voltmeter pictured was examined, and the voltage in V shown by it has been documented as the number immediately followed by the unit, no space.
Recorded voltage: 0.5V
